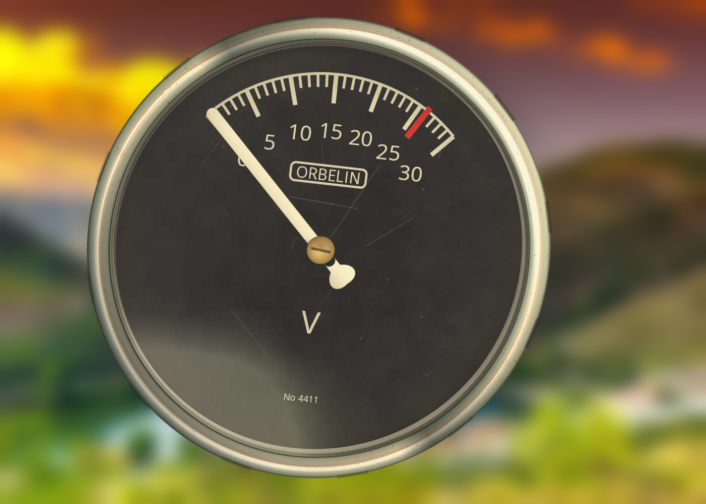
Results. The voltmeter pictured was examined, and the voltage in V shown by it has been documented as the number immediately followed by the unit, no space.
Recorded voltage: 0.5V
